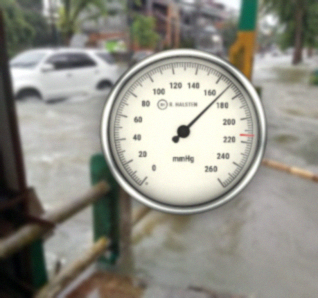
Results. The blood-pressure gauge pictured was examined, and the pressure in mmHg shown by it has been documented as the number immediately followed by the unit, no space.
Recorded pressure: 170mmHg
